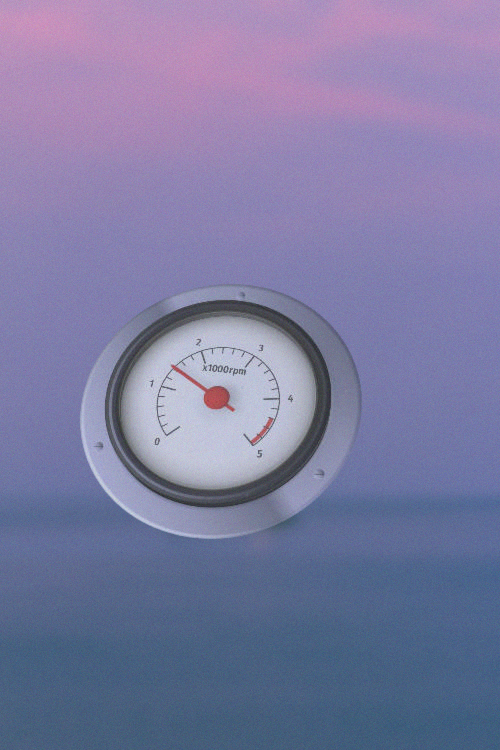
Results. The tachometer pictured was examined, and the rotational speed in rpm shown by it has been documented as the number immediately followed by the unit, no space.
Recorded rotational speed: 1400rpm
